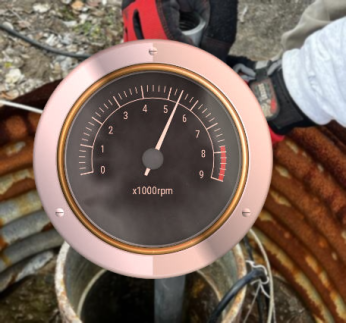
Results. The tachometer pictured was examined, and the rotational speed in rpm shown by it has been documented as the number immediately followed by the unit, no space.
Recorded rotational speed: 5400rpm
